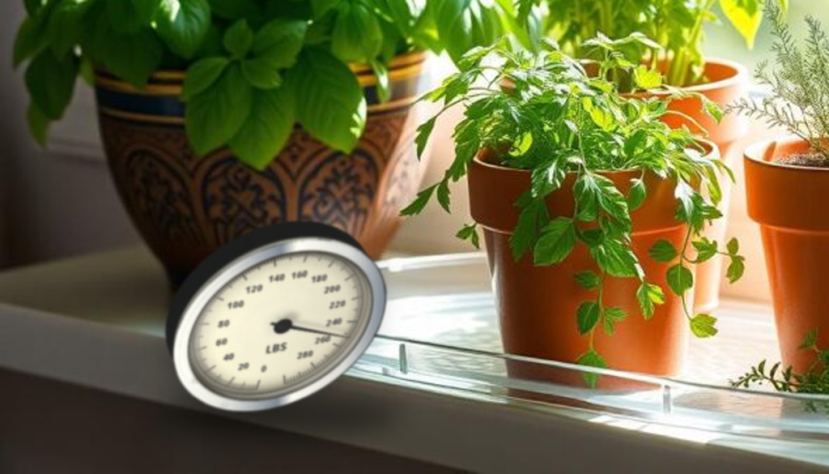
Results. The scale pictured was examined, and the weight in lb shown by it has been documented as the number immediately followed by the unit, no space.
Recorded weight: 250lb
